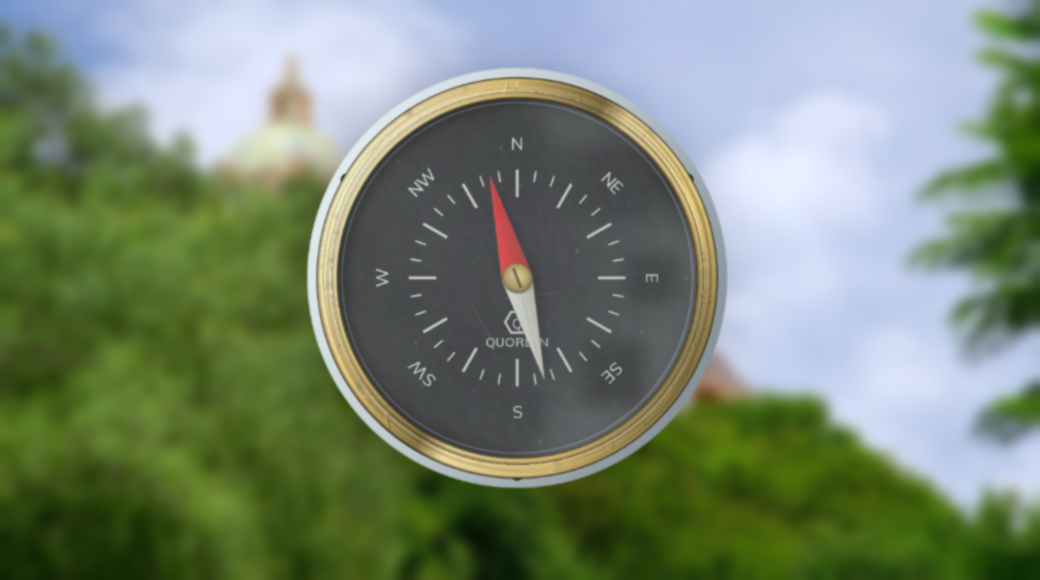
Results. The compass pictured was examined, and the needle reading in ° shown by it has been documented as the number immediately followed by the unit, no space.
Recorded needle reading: 345°
